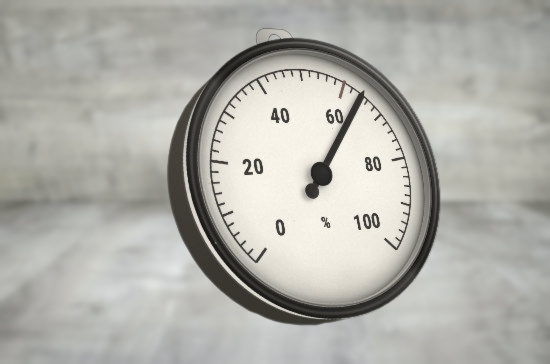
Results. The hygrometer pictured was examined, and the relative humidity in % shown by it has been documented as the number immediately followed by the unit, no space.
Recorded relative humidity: 64%
